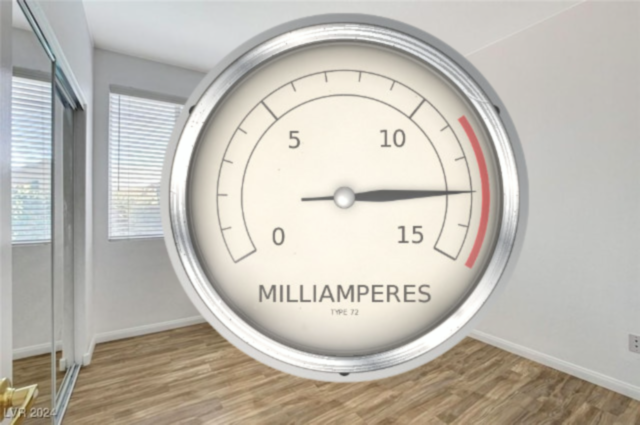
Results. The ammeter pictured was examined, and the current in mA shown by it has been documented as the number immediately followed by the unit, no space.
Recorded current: 13mA
